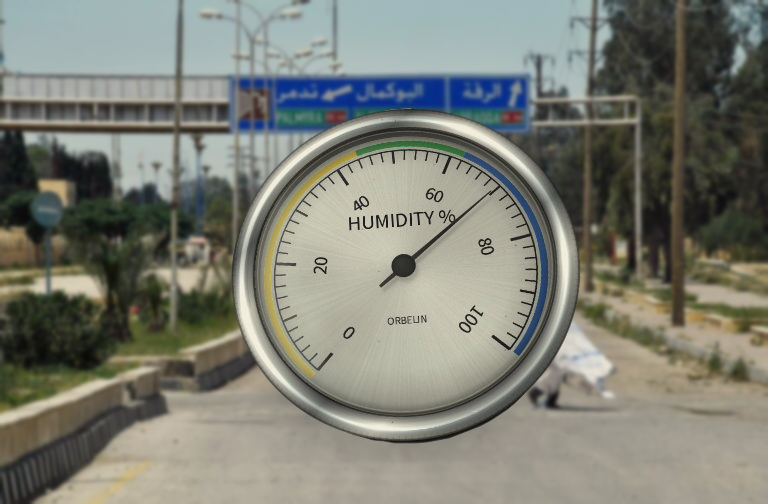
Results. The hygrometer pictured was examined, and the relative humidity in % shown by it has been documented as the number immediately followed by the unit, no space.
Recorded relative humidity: 70%
